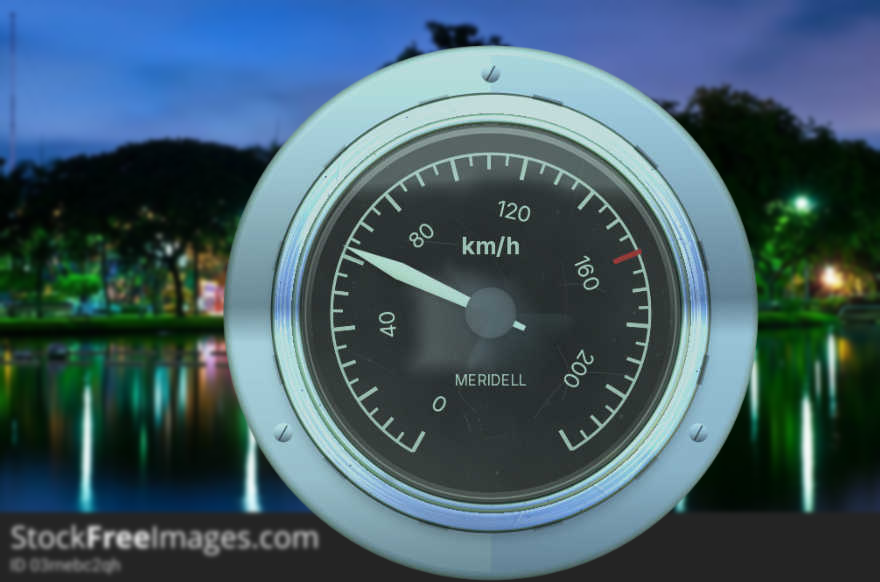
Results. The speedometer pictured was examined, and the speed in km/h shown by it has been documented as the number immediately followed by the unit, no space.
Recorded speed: 62.5km/h
